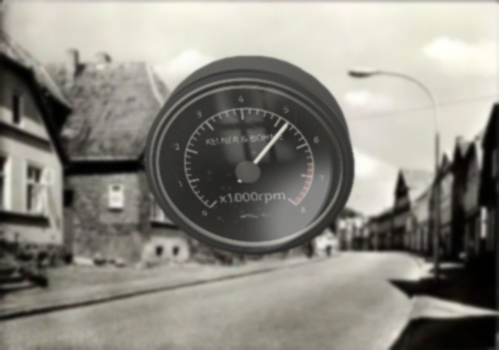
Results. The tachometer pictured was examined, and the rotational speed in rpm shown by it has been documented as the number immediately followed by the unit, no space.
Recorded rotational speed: 5200rpm
